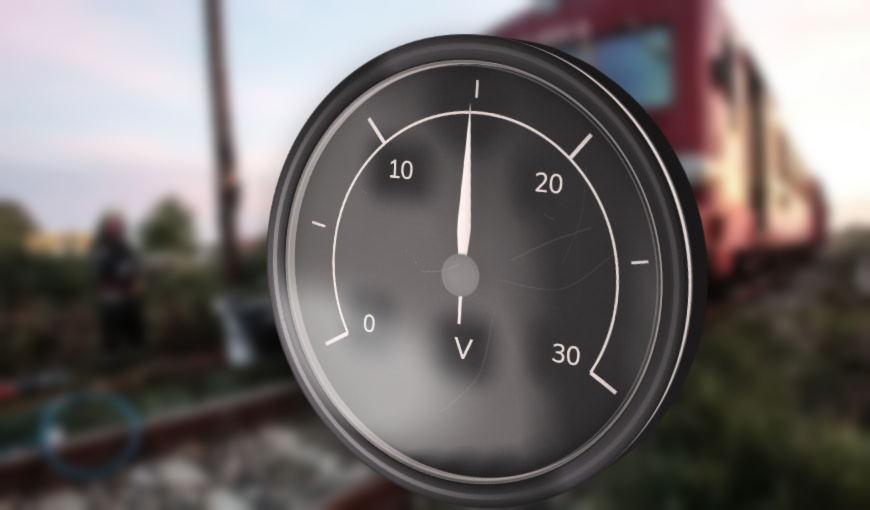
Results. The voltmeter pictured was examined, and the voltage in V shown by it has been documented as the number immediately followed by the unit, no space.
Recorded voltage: 15V
